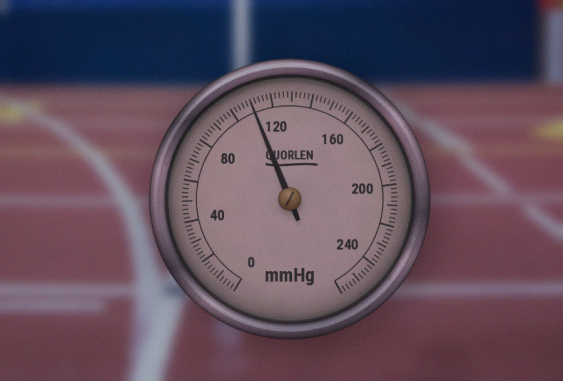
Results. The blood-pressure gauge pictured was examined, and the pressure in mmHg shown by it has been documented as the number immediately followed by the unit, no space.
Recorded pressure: 110mmHg
